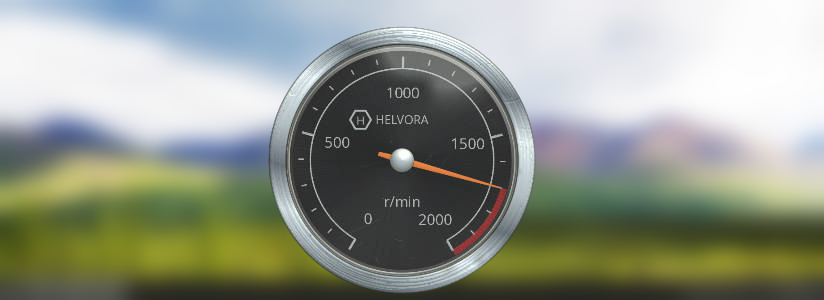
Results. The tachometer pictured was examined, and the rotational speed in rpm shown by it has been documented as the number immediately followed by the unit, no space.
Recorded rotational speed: 1700rpm
